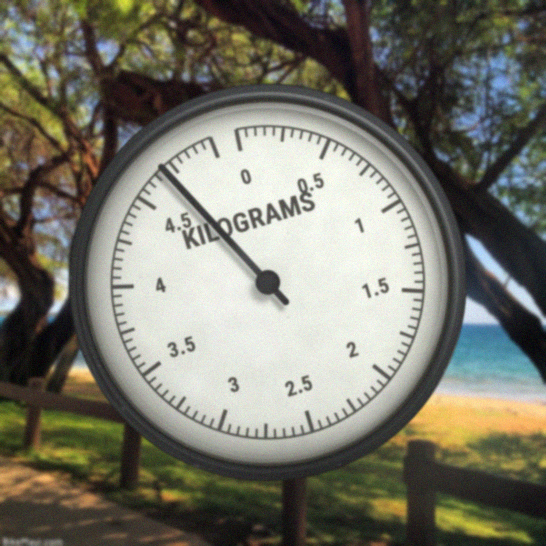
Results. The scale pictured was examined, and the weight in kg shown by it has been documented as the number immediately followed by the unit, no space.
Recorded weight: 4.7kg
